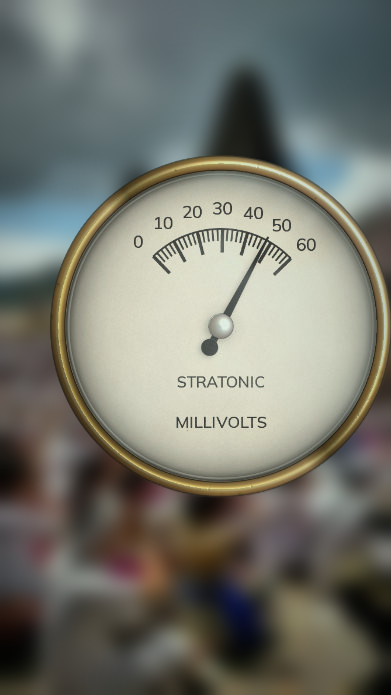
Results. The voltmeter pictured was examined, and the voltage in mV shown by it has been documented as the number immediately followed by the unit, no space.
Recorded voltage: 48mV
